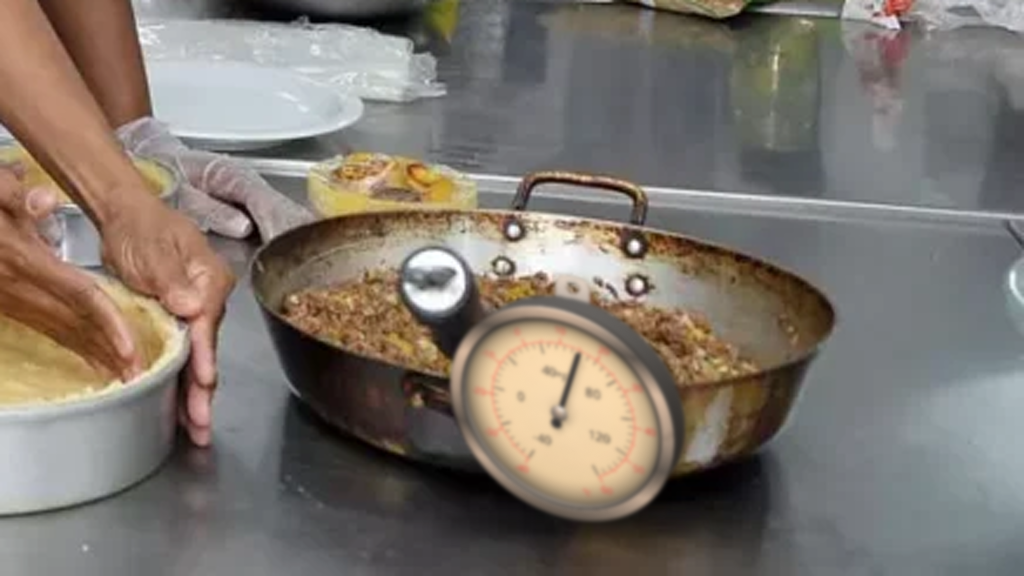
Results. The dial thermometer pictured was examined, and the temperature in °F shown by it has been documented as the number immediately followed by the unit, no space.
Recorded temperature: 60°F
